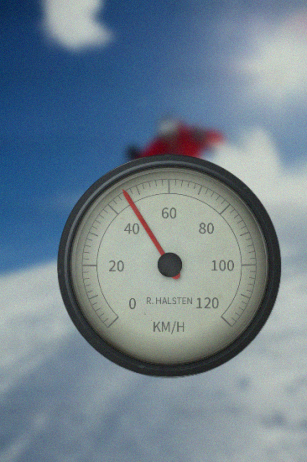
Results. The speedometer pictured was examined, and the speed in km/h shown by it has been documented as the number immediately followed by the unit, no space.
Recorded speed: 46km/h
